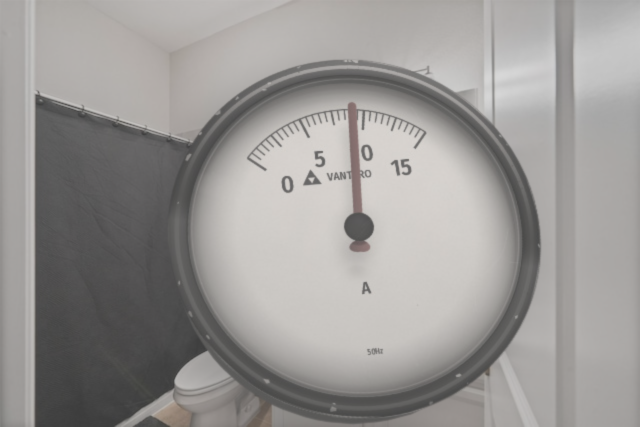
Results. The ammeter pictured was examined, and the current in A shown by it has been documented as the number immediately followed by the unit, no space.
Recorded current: 9A
